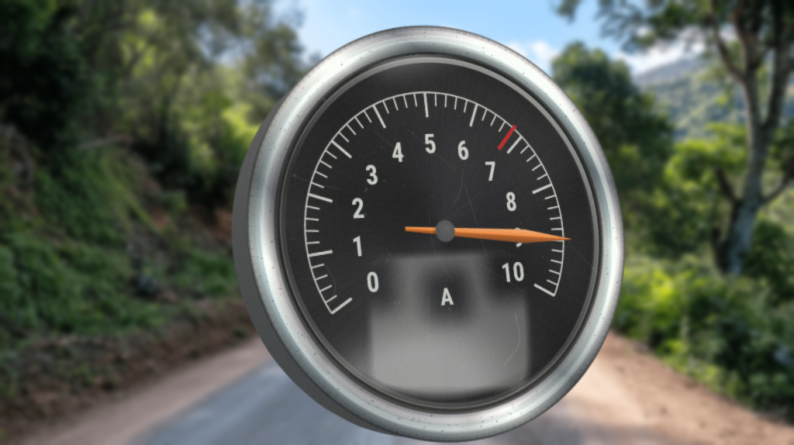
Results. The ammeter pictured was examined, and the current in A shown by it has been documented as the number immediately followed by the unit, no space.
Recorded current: 9A
